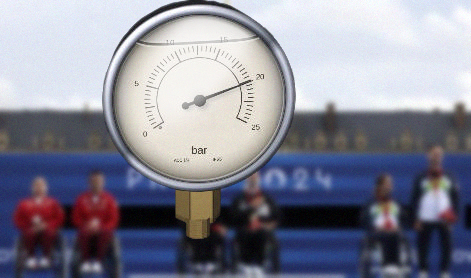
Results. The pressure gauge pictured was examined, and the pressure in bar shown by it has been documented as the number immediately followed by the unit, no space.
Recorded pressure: 20bar
